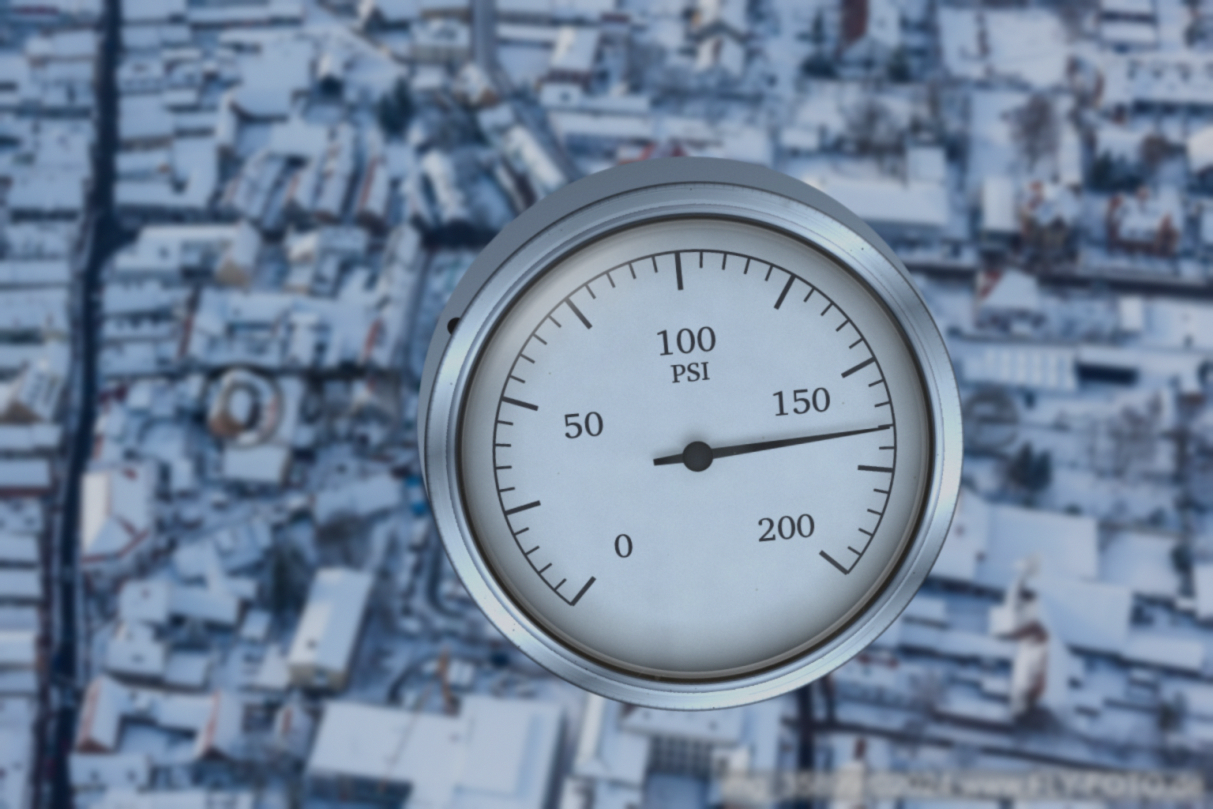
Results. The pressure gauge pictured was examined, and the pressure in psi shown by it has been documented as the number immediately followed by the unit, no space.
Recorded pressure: 165psi
